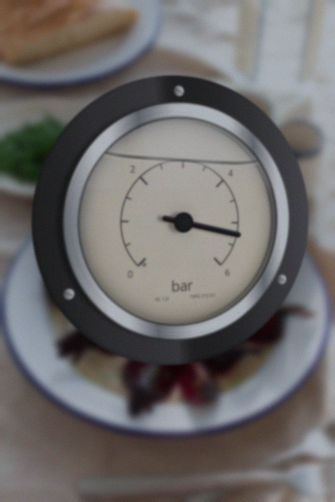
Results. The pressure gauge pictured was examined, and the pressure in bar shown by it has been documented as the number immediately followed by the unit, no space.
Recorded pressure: 5.25bar
